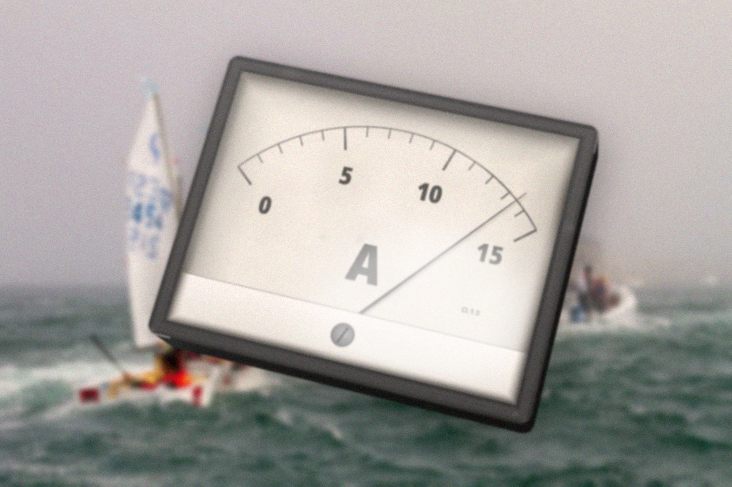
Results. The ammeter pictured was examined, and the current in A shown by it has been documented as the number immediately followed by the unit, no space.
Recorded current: 13.5A
